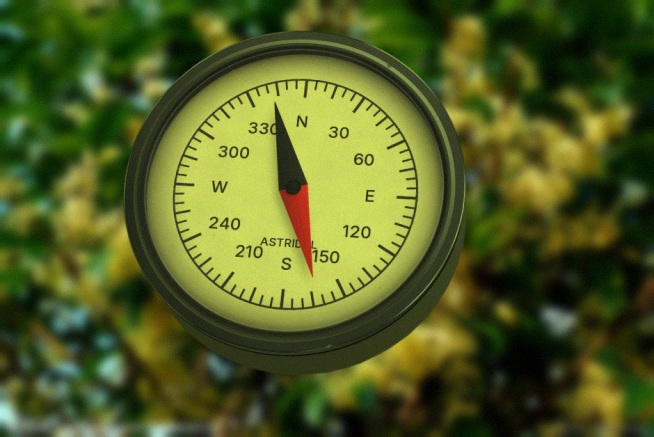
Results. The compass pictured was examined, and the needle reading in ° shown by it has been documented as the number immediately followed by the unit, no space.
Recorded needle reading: 162.5°
